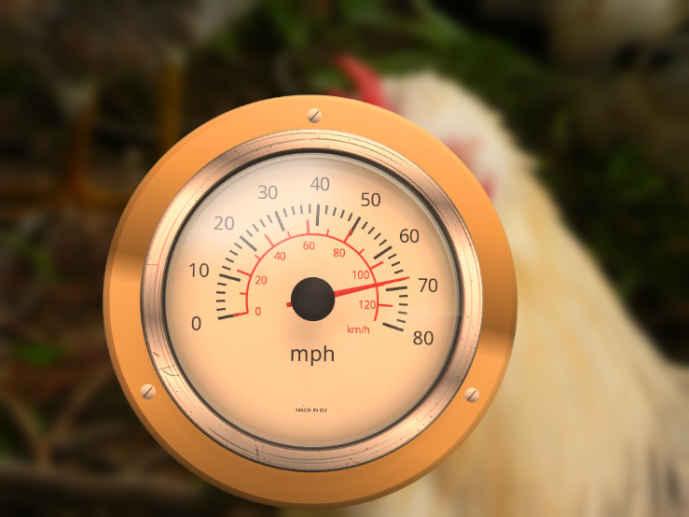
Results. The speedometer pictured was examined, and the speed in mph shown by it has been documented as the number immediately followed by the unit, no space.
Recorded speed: 68mph
